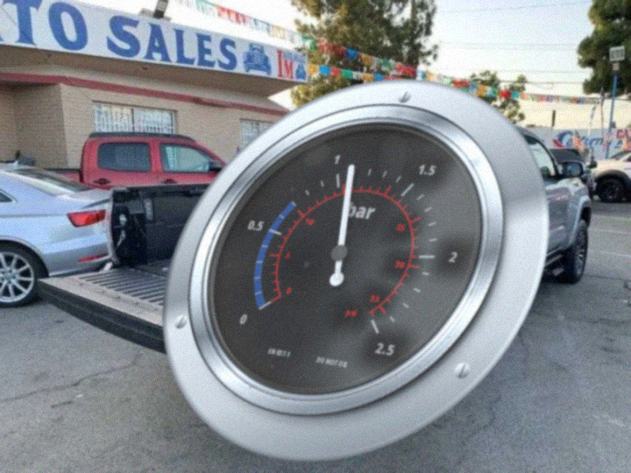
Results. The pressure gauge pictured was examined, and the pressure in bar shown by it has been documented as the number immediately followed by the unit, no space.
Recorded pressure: 1.1bar
